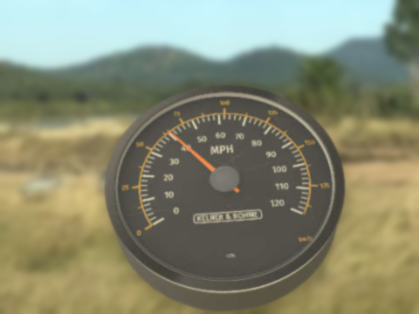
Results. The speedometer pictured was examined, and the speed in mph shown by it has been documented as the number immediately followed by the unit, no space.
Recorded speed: 40mph
